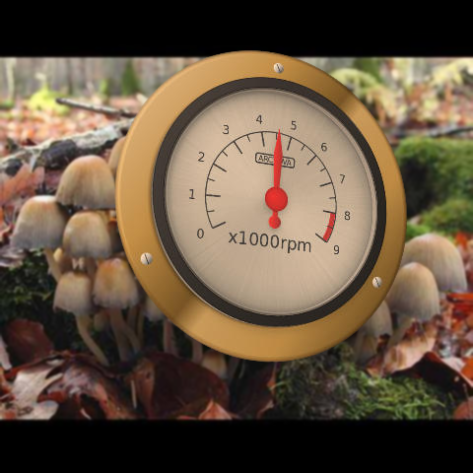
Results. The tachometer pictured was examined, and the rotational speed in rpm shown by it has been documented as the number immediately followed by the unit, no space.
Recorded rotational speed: 4500rpm
